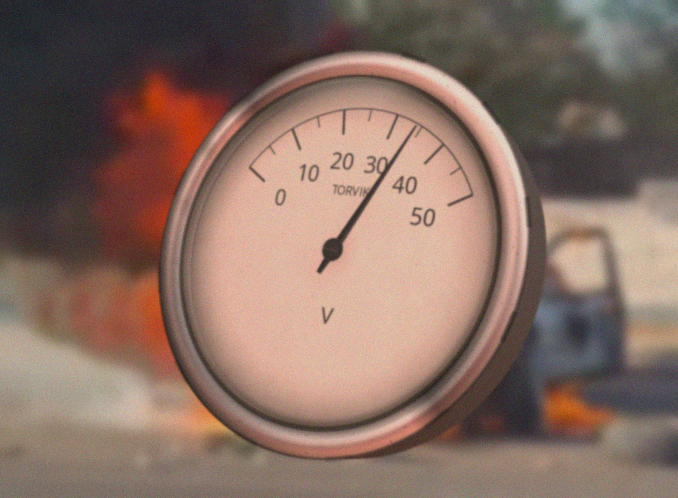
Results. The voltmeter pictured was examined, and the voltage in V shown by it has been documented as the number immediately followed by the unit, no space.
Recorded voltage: 35V
